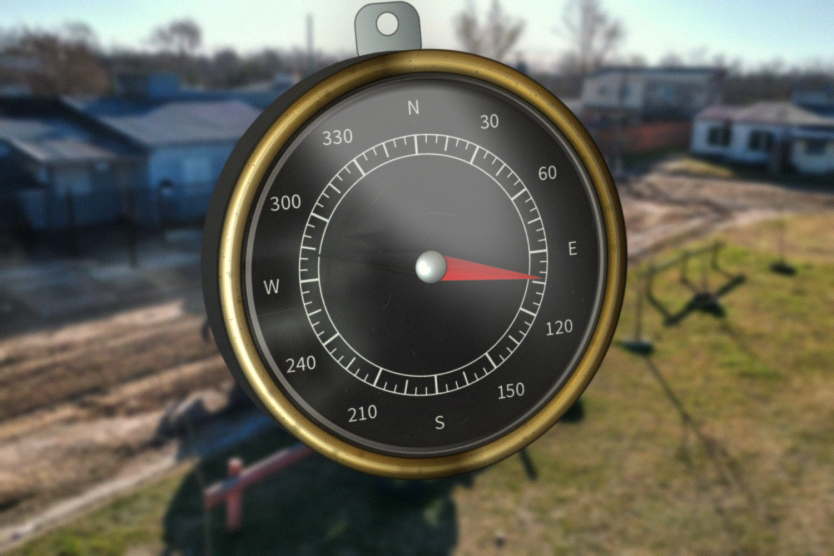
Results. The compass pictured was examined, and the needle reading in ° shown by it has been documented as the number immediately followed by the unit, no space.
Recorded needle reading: 102.5°
